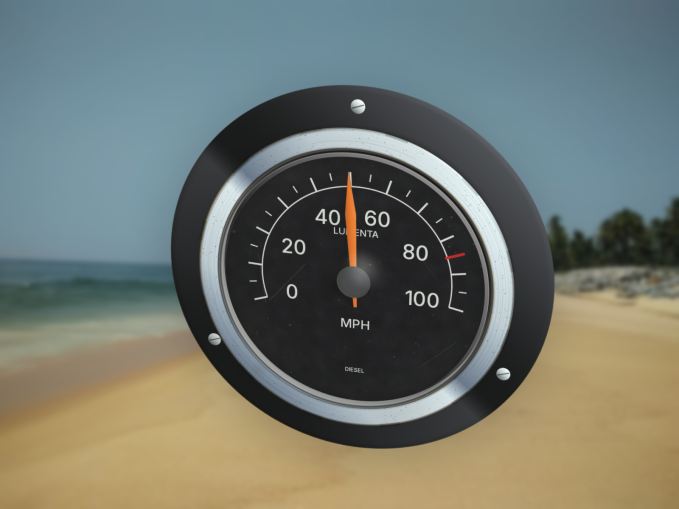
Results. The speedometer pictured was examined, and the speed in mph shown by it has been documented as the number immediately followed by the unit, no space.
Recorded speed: 50mph
